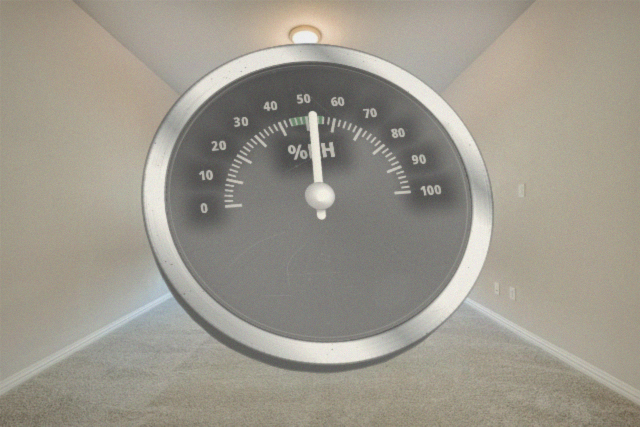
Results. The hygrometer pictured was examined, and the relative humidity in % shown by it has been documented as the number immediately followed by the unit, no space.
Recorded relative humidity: 52%
